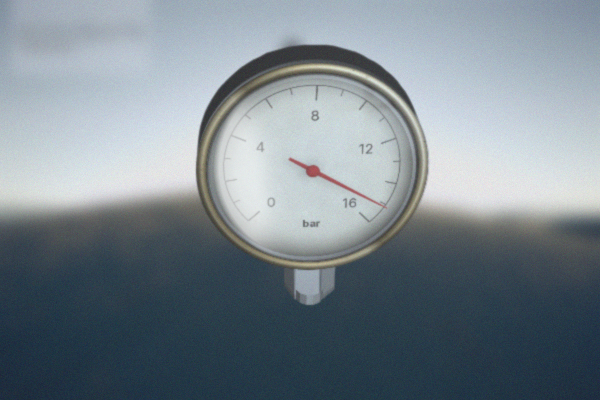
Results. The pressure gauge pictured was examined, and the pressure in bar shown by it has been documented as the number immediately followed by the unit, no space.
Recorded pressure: 15bar
